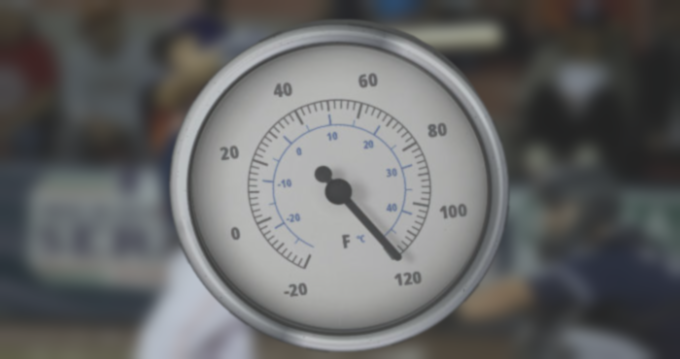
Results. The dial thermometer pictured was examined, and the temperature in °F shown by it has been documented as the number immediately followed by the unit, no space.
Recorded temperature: 118°F
